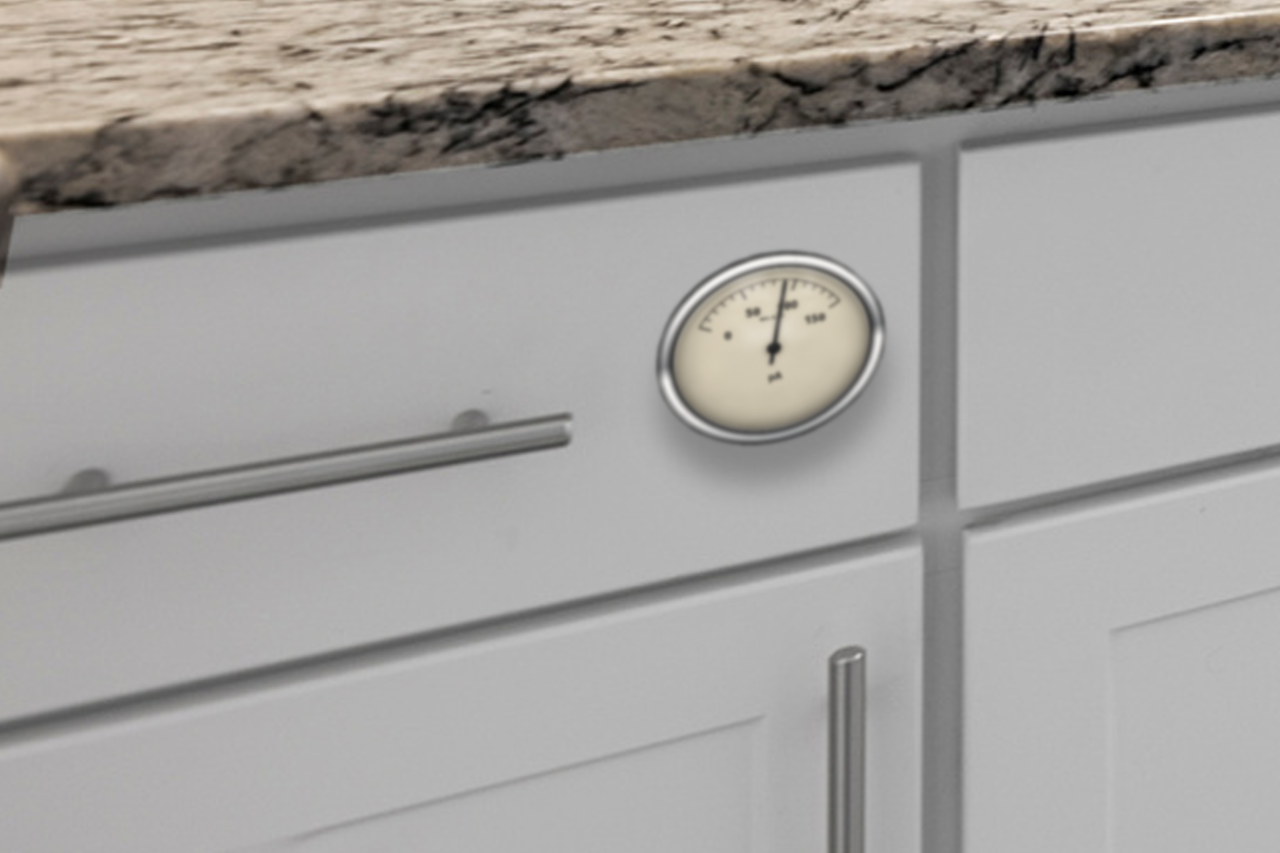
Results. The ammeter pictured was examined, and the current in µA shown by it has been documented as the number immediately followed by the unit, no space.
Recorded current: 90µA
